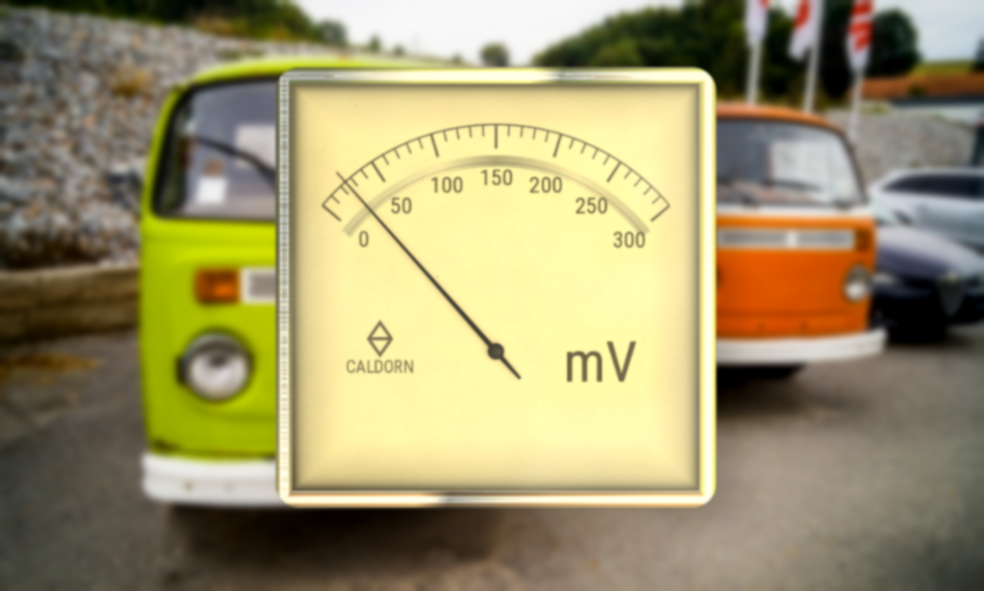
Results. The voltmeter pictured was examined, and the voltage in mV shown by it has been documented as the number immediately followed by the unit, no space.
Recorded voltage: 25mV
